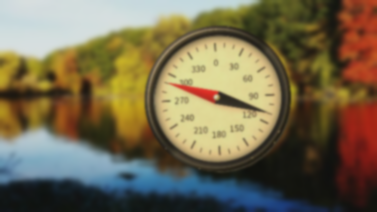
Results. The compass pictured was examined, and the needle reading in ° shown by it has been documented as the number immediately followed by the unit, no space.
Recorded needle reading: 290°
